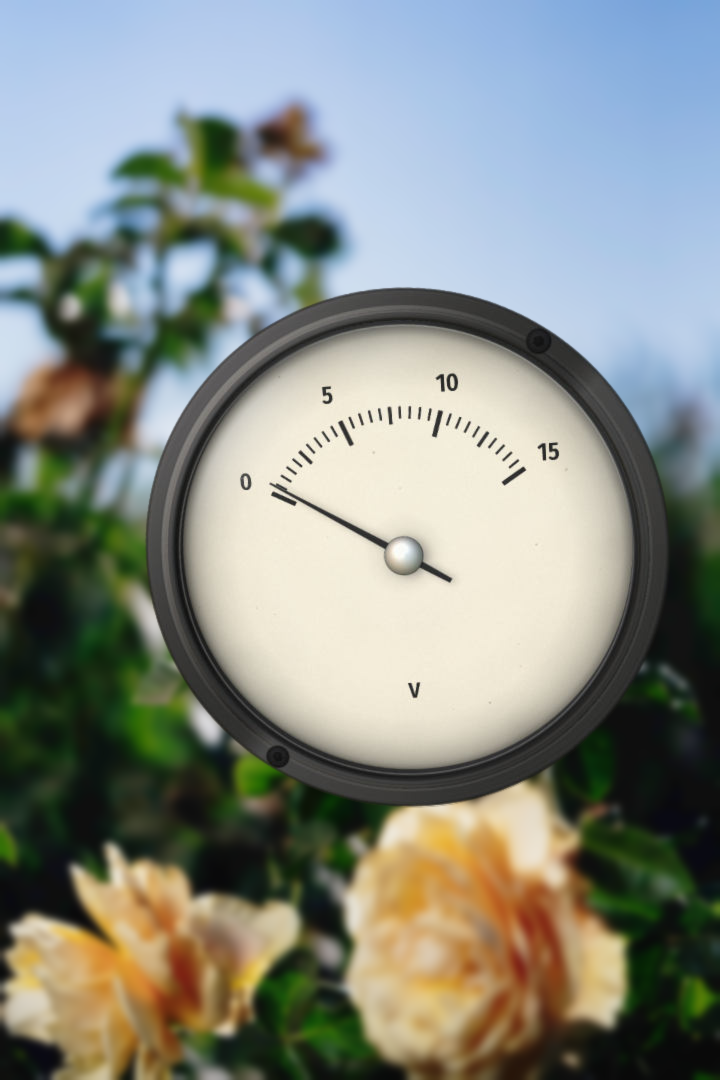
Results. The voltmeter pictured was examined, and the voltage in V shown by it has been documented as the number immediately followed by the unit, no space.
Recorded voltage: 0.5V
